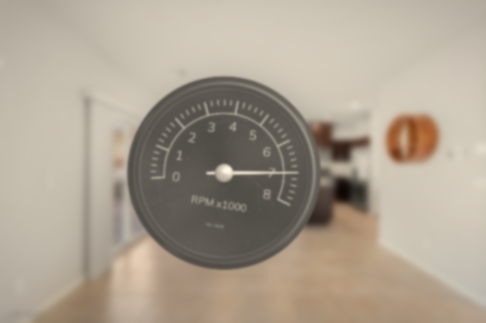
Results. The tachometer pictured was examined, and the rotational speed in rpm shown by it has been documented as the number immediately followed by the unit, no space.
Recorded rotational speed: 7000rpm
